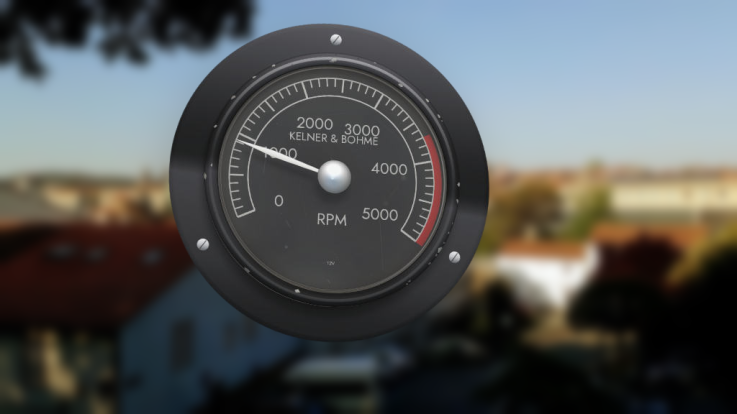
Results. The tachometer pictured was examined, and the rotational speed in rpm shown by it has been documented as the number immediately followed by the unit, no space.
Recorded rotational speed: 900rpm
